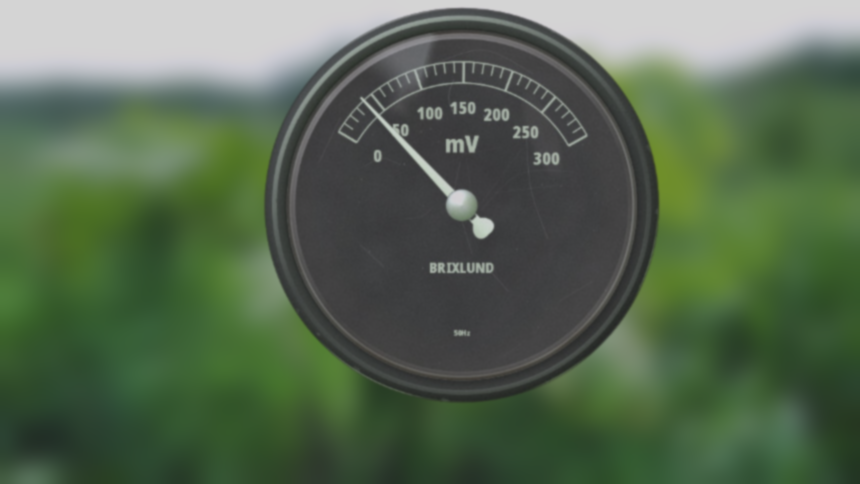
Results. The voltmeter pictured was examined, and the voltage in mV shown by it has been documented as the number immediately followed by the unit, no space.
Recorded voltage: 40mV
